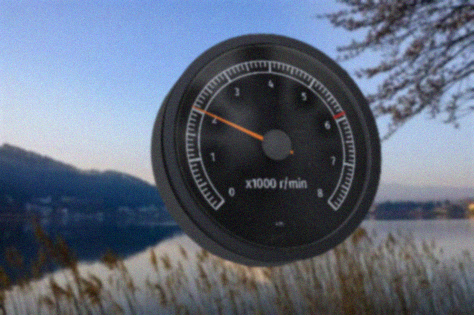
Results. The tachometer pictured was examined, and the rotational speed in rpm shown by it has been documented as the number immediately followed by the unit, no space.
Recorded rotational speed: 2000rpm
